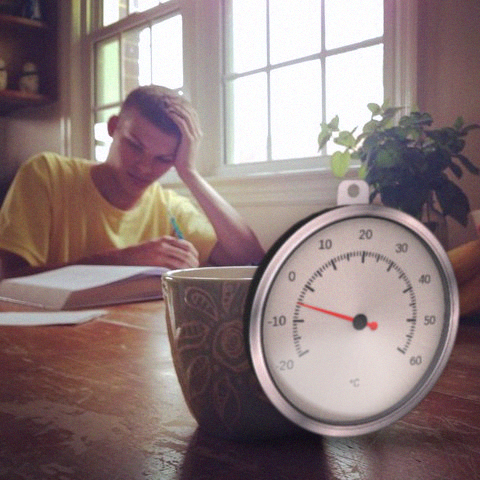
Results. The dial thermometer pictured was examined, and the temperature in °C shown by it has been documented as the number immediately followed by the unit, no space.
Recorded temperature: -5°C
